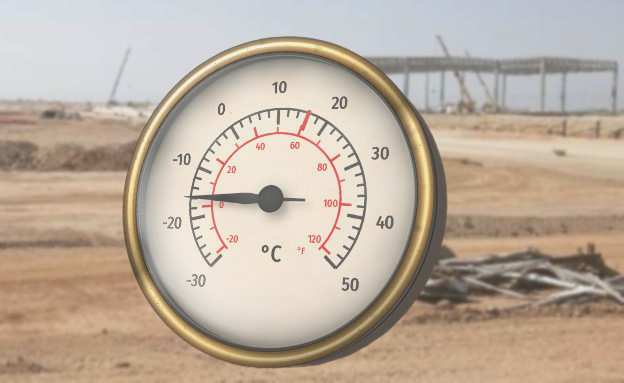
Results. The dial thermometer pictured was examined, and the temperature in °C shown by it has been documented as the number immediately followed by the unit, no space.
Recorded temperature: -16°C
